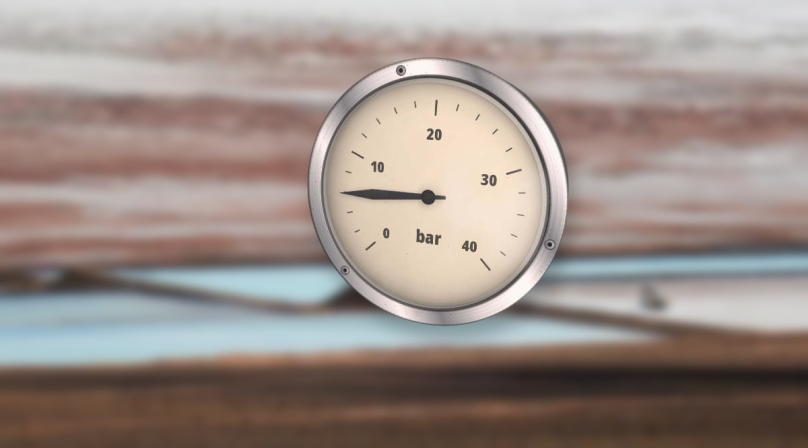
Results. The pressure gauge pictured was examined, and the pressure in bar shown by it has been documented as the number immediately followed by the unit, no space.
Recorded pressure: 6bar
